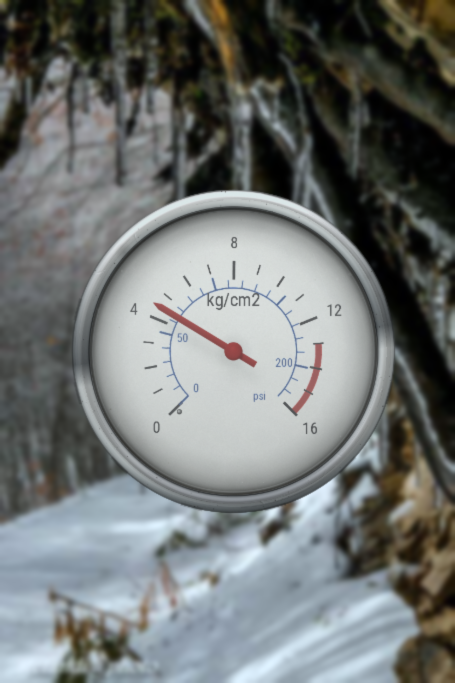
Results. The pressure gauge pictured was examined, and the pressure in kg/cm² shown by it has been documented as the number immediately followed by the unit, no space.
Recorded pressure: 4.5kg/cm²
